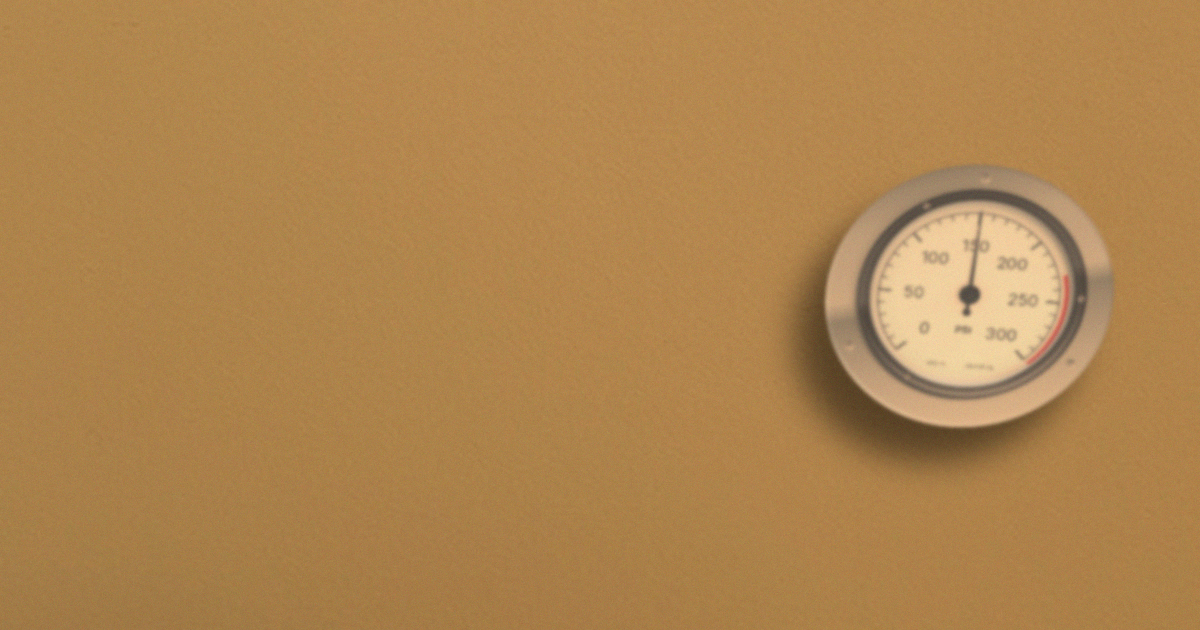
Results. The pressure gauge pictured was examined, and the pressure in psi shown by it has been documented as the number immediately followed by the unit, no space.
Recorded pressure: 150psi
